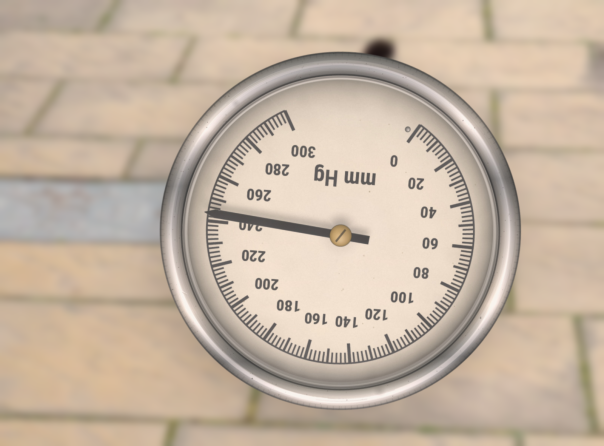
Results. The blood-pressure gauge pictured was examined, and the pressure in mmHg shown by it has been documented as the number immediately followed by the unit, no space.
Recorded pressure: 244mmHg
